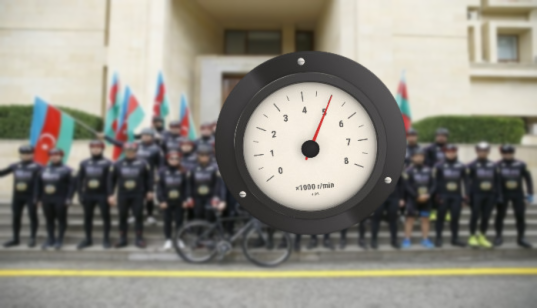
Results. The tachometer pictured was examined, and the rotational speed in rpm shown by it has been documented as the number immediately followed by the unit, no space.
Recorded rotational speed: 5000rpm
